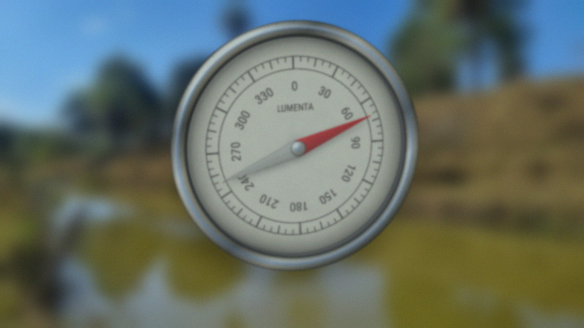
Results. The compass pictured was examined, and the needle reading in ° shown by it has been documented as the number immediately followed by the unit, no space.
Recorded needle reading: 70°
